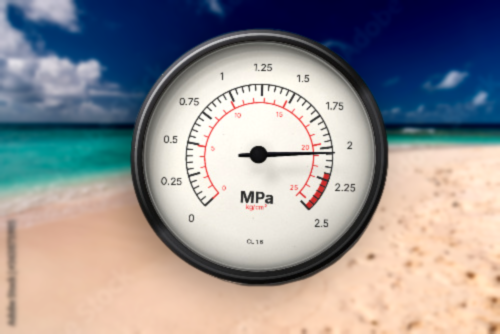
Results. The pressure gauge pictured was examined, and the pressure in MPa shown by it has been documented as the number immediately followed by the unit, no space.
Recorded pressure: 2.05MPa
